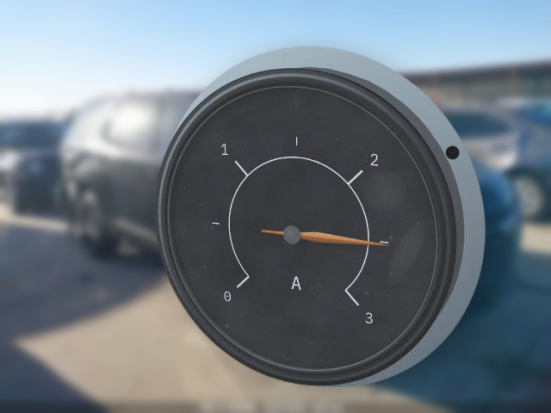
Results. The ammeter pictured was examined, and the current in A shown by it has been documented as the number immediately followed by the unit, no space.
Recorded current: 2.5A
